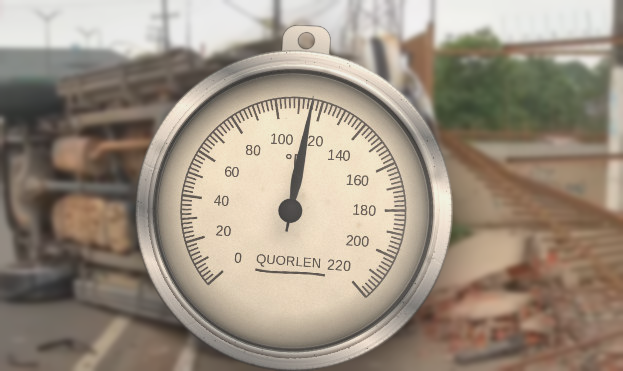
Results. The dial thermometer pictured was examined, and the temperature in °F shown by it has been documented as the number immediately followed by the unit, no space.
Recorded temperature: 116°F
